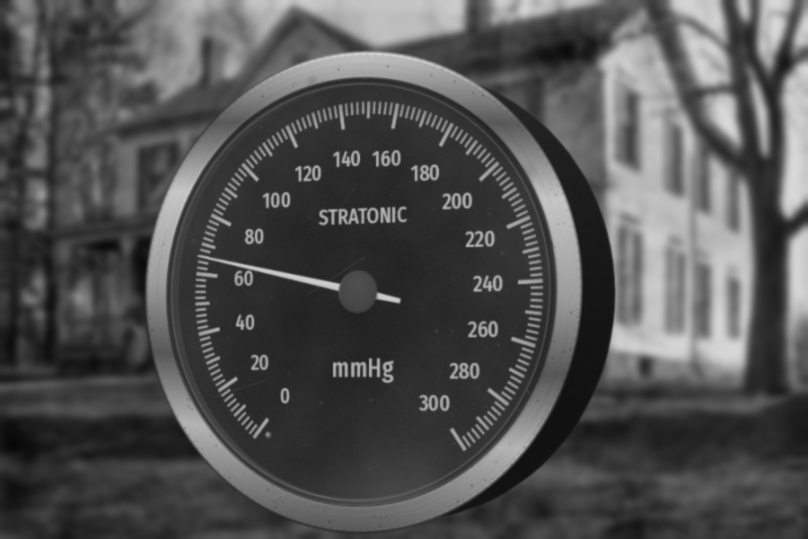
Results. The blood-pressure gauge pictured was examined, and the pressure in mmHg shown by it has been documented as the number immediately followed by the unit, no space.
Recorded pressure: 66mmHg
